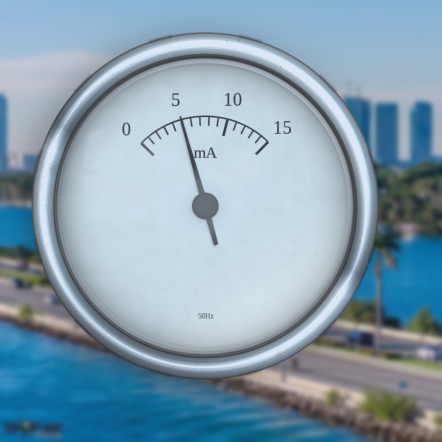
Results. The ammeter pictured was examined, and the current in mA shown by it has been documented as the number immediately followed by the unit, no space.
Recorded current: 5mA
